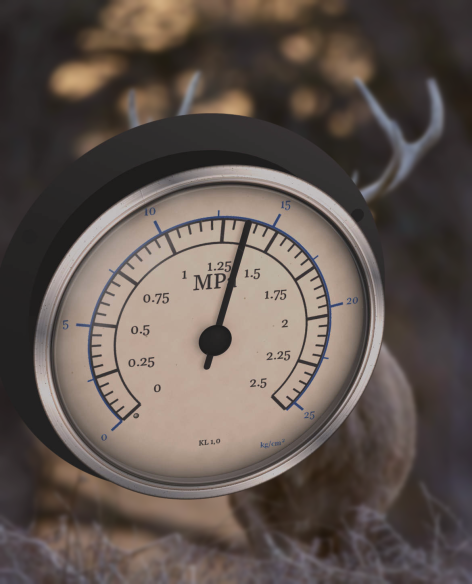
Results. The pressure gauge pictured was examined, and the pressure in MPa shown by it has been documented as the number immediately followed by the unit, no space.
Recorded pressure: 1.35MPa
